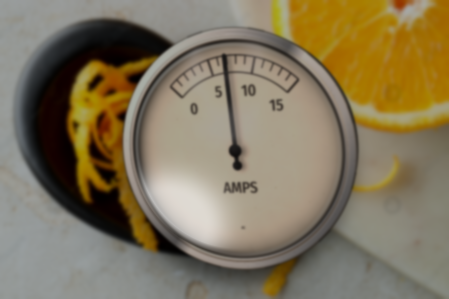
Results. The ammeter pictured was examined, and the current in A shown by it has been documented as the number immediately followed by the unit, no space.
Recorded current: 7A
